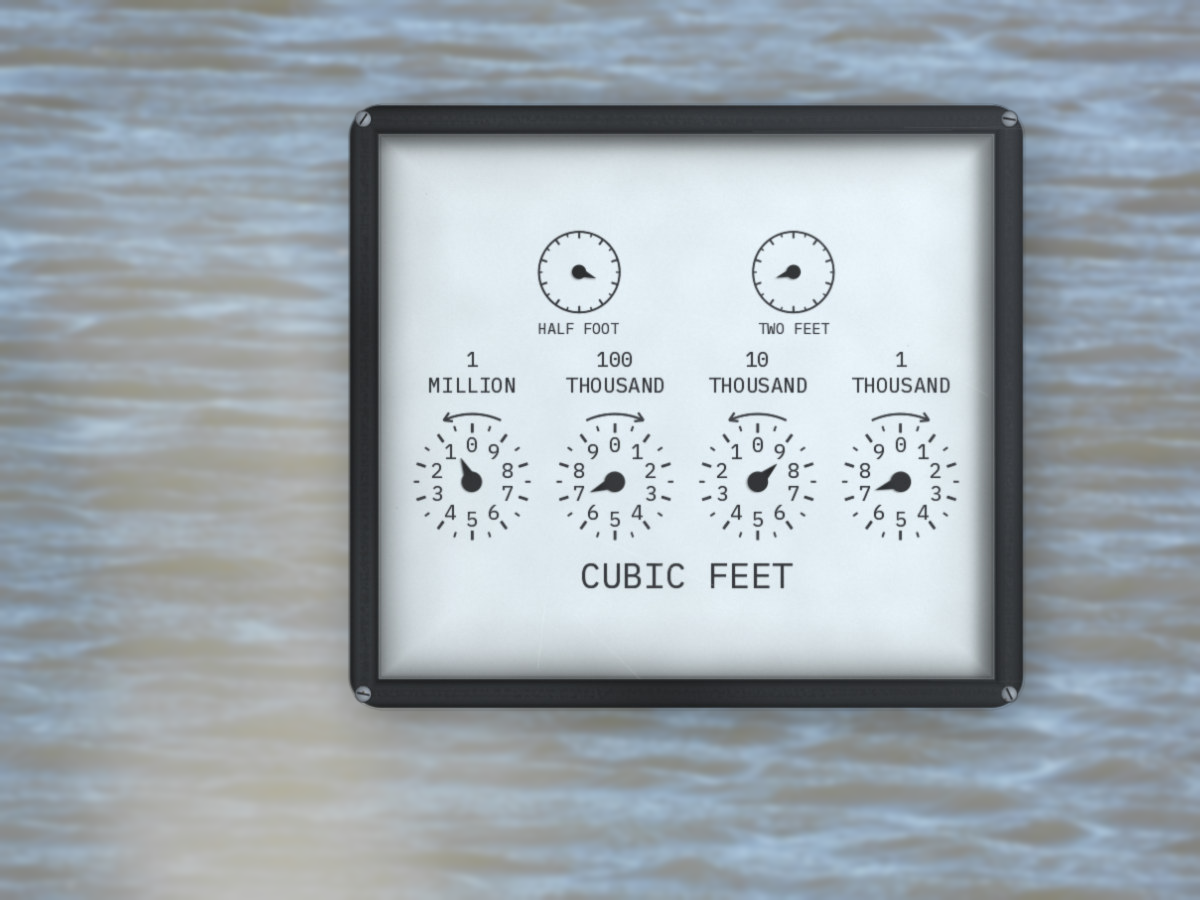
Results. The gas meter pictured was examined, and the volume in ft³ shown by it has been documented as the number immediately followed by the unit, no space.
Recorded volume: 68700ft³
